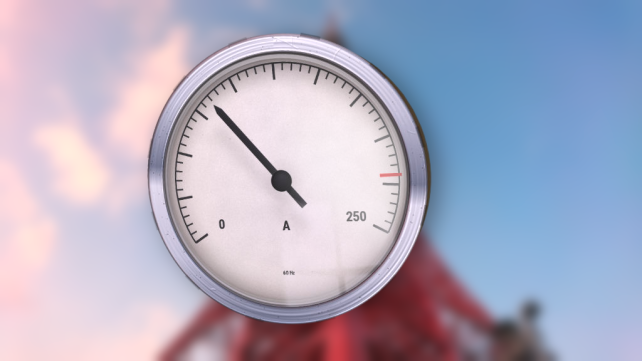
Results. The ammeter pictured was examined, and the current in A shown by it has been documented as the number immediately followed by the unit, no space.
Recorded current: 85A
